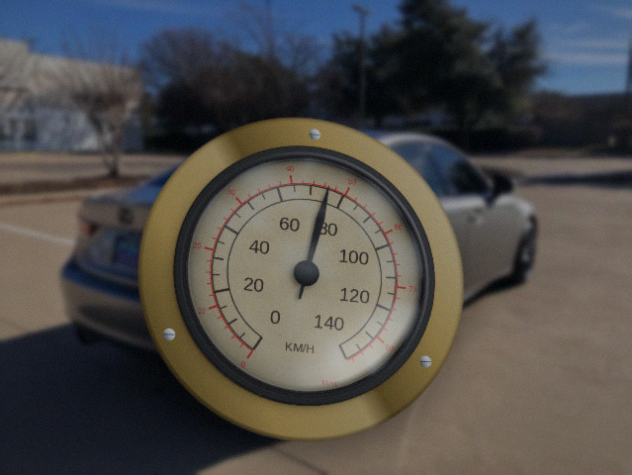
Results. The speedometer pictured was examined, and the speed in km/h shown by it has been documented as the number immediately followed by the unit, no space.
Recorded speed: 75km/h
